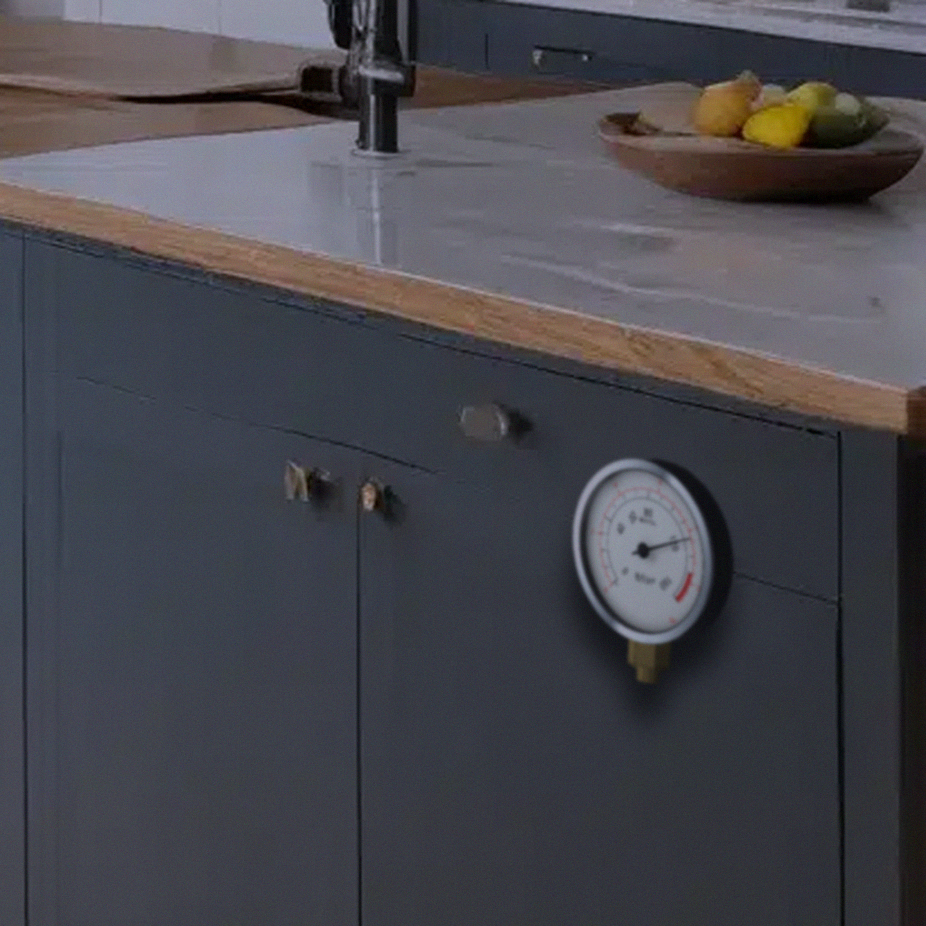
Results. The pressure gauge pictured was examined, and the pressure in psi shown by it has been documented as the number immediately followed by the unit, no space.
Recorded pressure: 120psi
